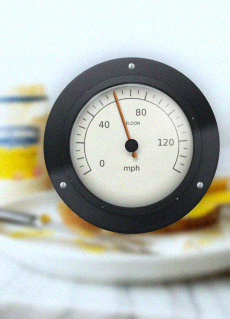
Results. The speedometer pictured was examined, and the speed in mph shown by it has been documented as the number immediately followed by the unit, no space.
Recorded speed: 60mph
